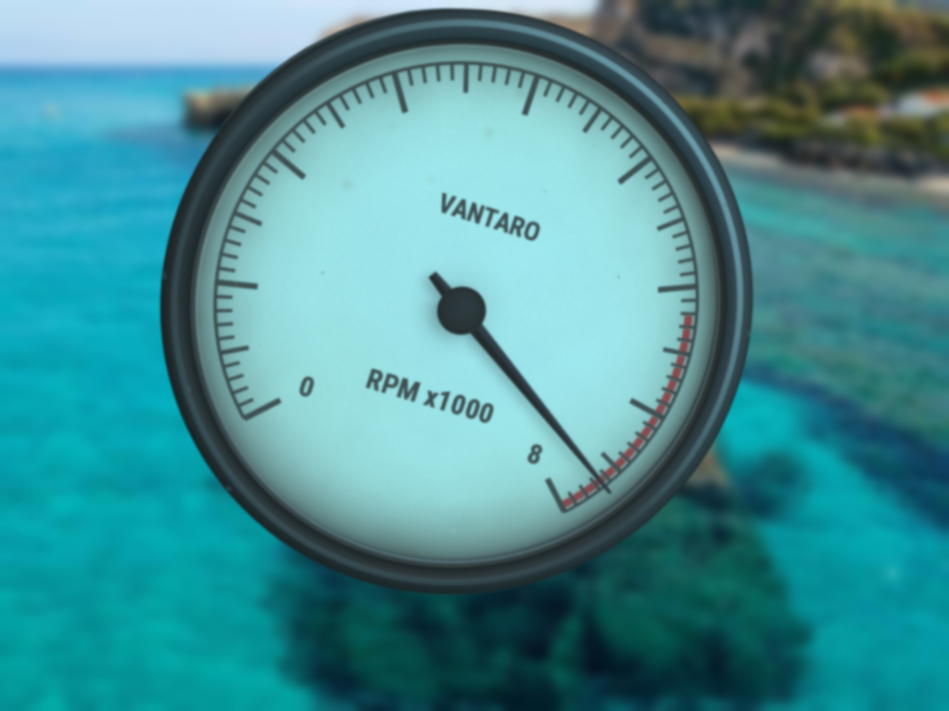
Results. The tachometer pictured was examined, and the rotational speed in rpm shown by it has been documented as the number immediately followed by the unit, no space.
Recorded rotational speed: 7650rpm
